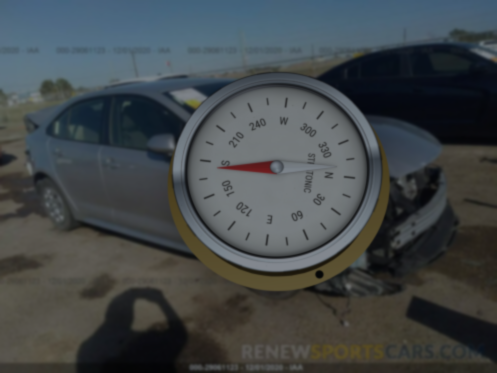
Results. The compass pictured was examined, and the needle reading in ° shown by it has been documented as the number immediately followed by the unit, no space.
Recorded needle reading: 172.5°
